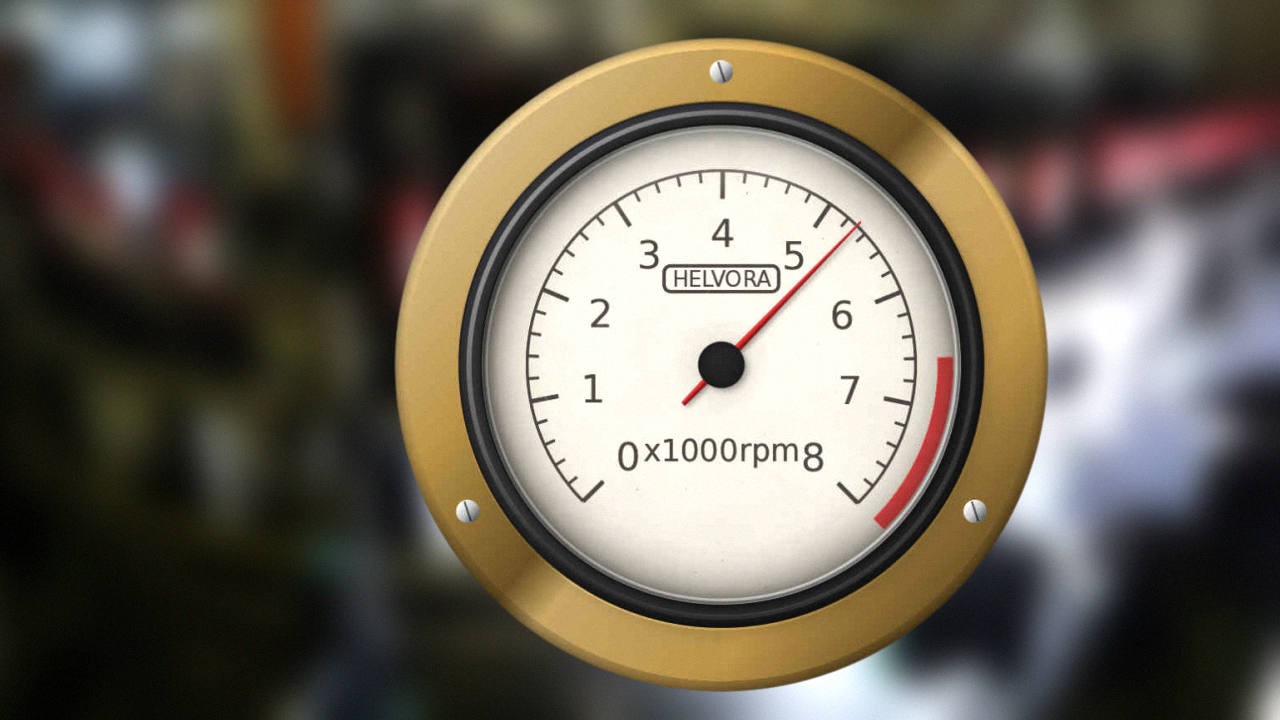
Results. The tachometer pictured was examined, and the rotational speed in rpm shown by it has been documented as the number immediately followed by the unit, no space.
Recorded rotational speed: 5300rpm
